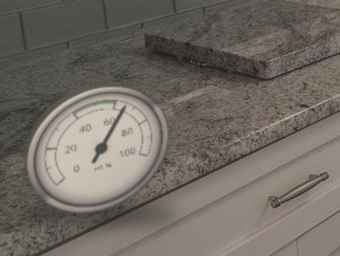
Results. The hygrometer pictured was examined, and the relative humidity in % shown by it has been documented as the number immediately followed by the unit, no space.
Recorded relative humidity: 65%
